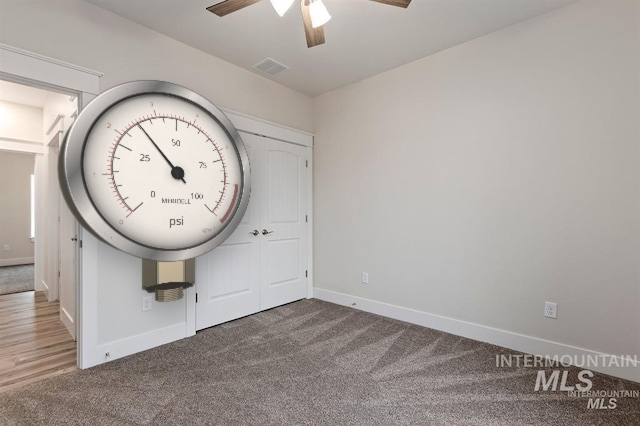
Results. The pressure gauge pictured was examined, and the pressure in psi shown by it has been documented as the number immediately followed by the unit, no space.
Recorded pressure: 35psi
